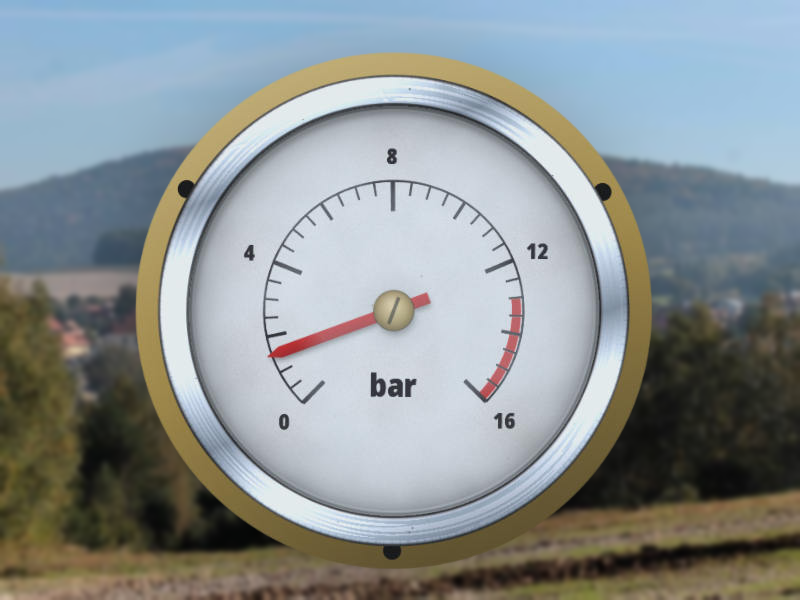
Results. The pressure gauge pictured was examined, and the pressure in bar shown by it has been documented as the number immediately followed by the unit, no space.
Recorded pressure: 1.5bar
